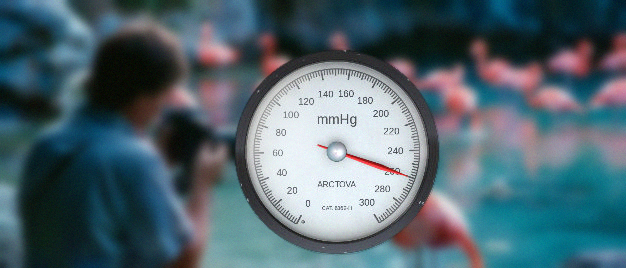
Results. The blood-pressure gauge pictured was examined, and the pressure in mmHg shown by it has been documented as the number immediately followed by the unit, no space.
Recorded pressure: 260mmHg
